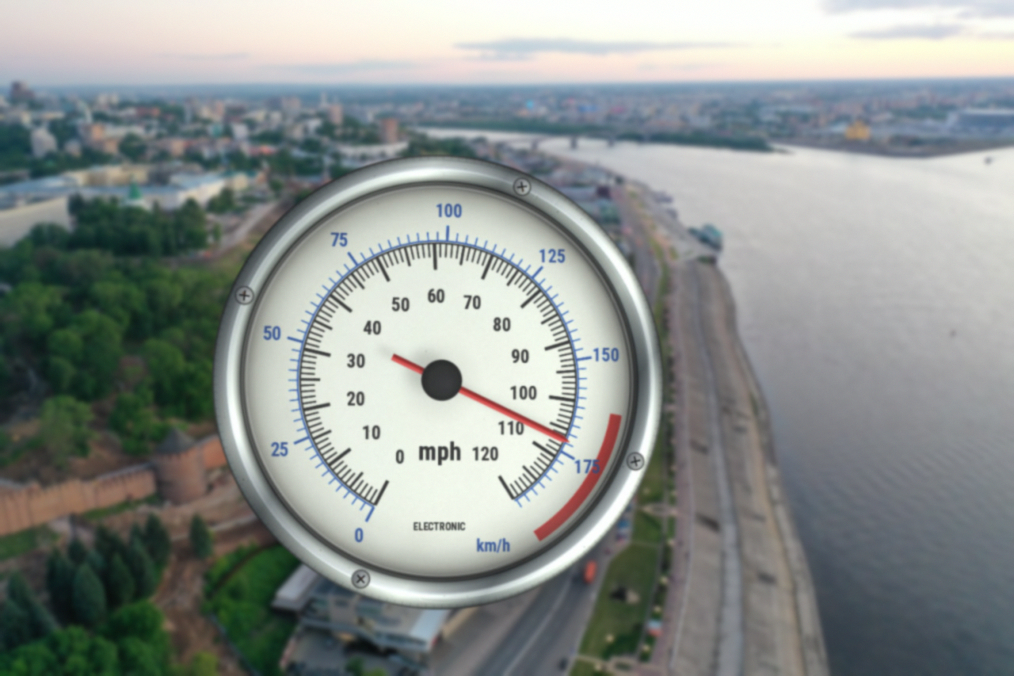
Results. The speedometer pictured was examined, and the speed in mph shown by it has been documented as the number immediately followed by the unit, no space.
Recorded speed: 107mph
